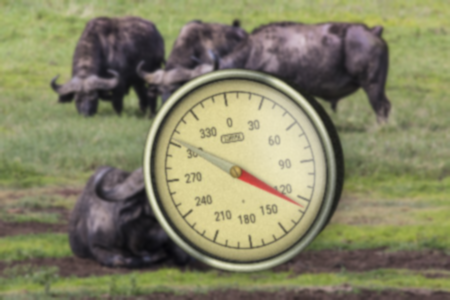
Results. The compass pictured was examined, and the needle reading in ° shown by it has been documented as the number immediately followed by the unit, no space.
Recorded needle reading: 125°
